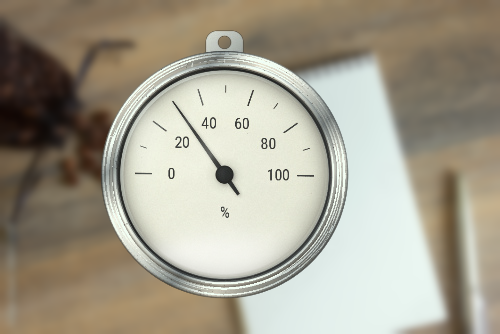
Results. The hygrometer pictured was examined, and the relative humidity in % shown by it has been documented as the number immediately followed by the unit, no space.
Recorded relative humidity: 30%
